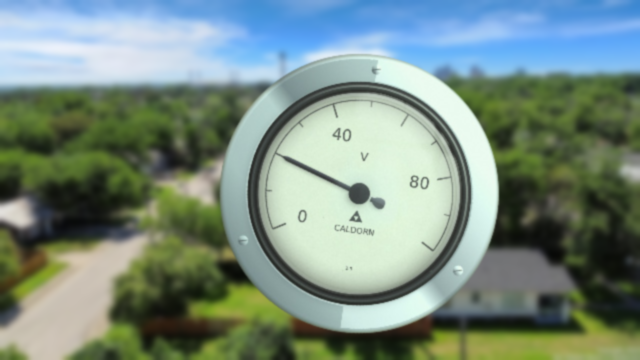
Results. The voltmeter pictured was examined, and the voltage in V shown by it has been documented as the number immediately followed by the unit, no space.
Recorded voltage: 20V
